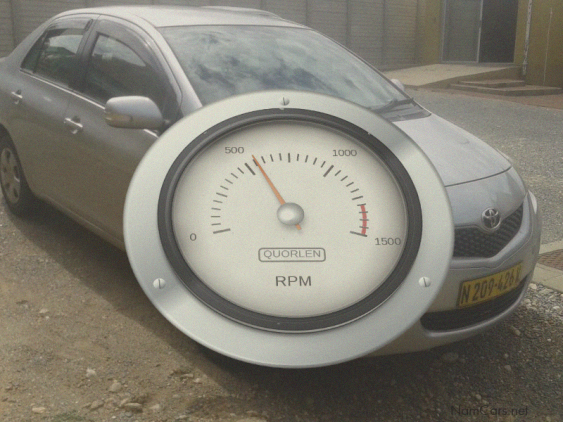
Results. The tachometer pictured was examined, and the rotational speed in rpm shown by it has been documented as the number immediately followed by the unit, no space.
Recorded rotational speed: 550rpm
